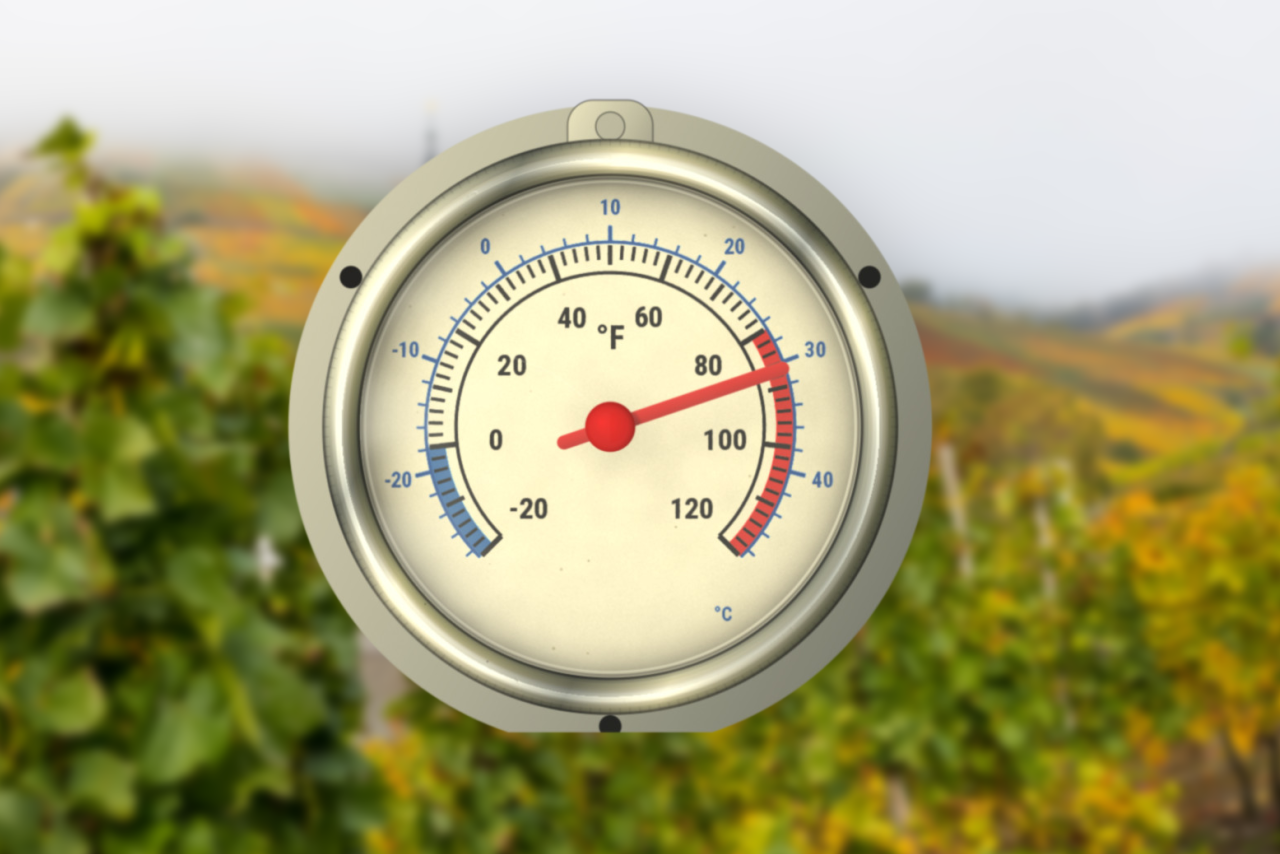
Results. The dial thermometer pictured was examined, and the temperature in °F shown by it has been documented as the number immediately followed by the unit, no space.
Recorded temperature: 87°F
